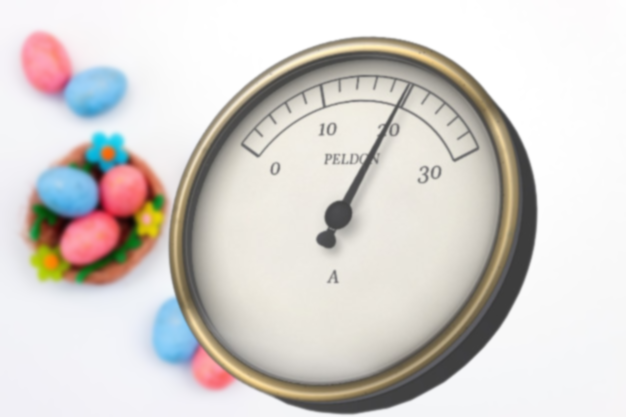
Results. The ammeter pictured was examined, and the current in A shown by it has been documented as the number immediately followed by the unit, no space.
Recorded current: 20A
